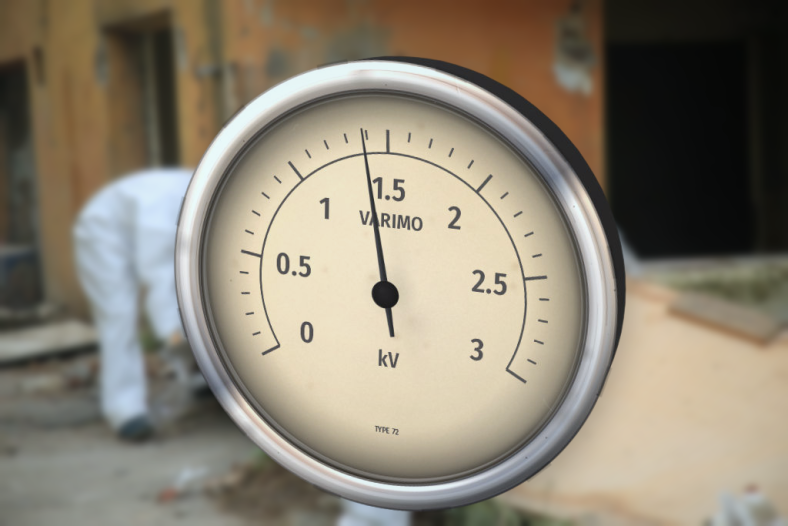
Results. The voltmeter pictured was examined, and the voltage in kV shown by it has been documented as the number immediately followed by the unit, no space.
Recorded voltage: 1.4kV
